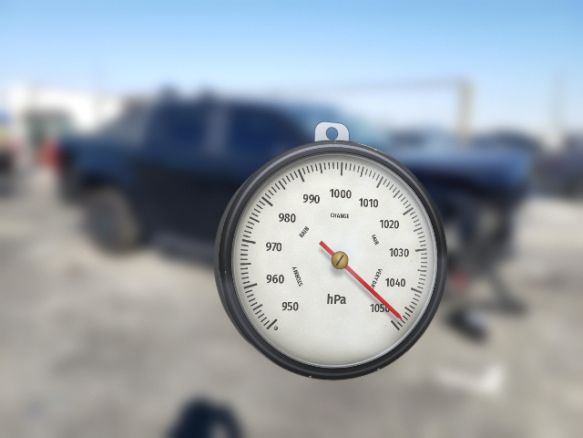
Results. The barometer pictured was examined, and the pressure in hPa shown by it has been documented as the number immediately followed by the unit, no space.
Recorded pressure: 1048hPa
